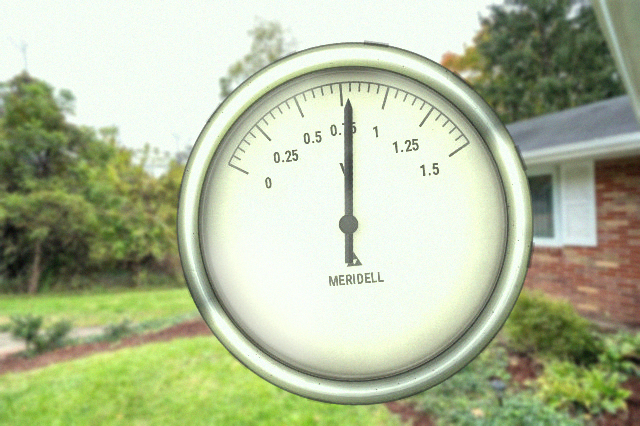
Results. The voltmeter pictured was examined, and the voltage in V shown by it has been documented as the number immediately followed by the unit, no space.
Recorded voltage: 0.8V
